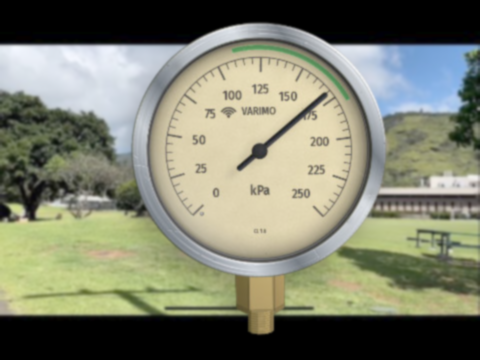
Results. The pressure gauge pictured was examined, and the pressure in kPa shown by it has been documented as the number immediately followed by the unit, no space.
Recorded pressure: 170kPa
